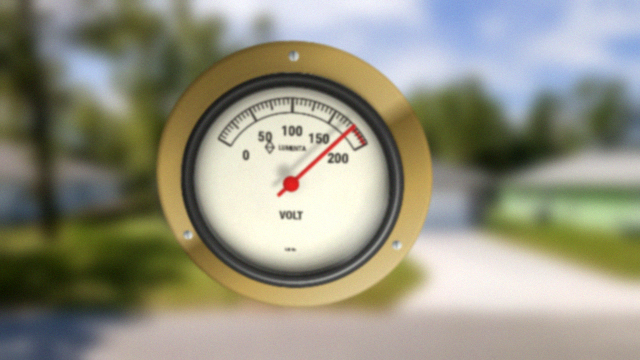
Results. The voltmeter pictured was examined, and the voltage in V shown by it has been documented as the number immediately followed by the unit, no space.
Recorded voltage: 175V
